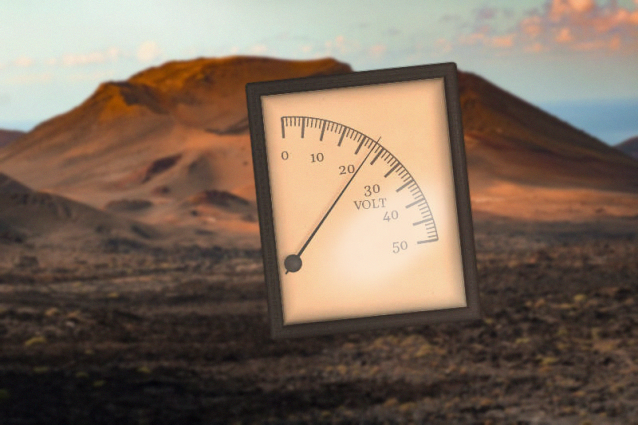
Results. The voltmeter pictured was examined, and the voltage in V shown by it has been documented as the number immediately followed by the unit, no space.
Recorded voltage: 23V
